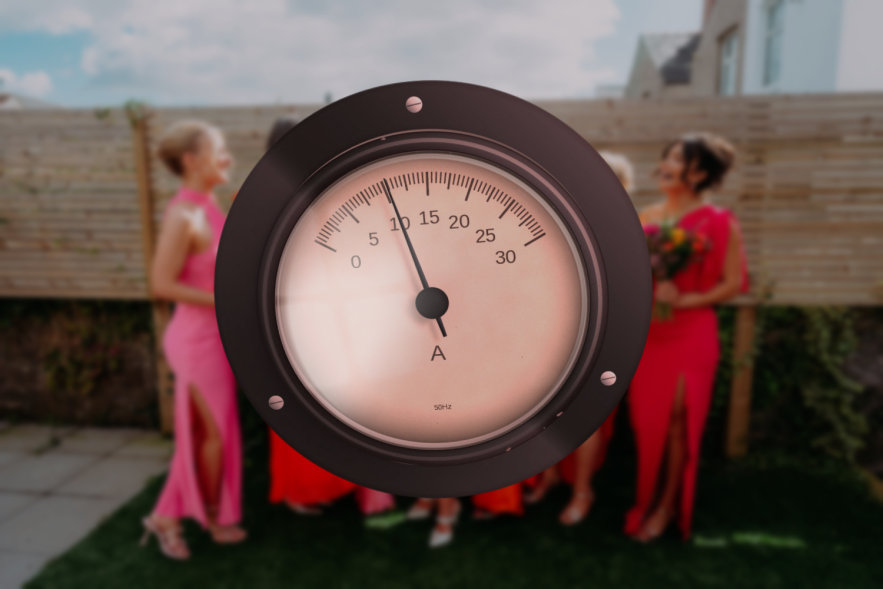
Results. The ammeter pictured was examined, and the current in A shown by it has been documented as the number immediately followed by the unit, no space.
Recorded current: 10.5A
